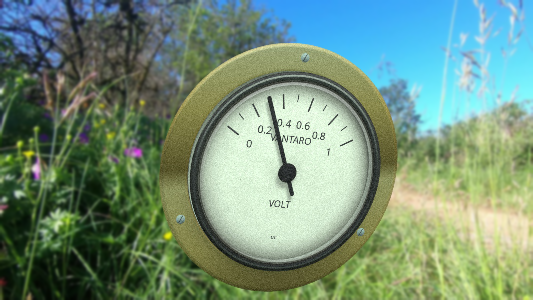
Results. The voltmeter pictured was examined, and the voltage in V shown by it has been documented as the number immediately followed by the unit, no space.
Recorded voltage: 0.3V
